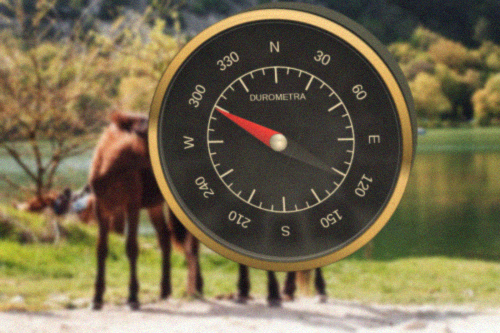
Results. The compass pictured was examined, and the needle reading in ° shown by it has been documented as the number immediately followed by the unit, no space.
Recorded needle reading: 300°
